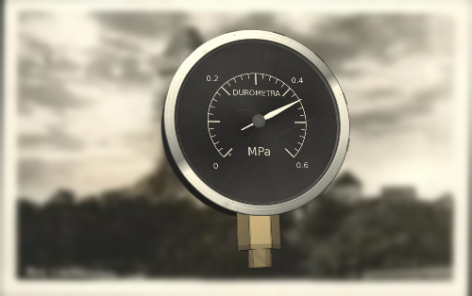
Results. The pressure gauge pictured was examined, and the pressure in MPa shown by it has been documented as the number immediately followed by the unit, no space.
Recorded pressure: 0.44MPa
